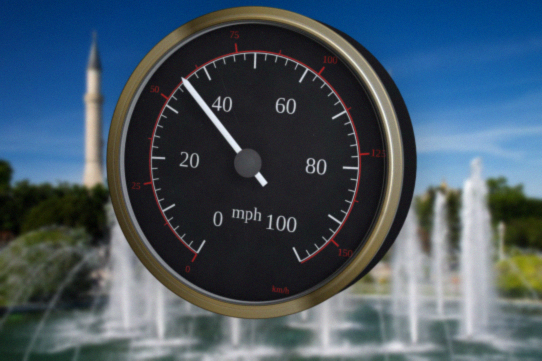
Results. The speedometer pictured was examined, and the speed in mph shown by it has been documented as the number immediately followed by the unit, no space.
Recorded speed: 36mph
